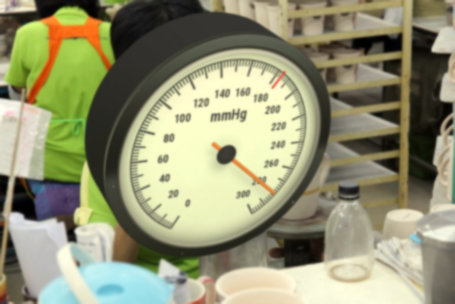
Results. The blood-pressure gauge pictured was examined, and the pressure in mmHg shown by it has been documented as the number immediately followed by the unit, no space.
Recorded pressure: 280mmHg
